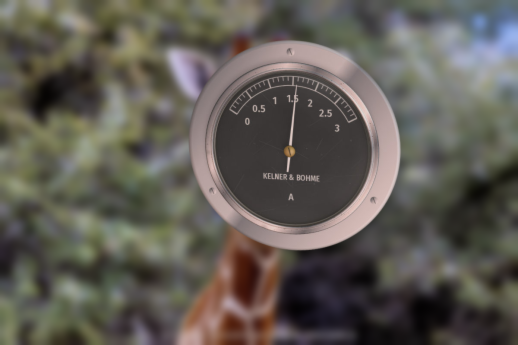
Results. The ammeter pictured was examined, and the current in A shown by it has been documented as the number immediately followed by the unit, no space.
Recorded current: 1.6A
